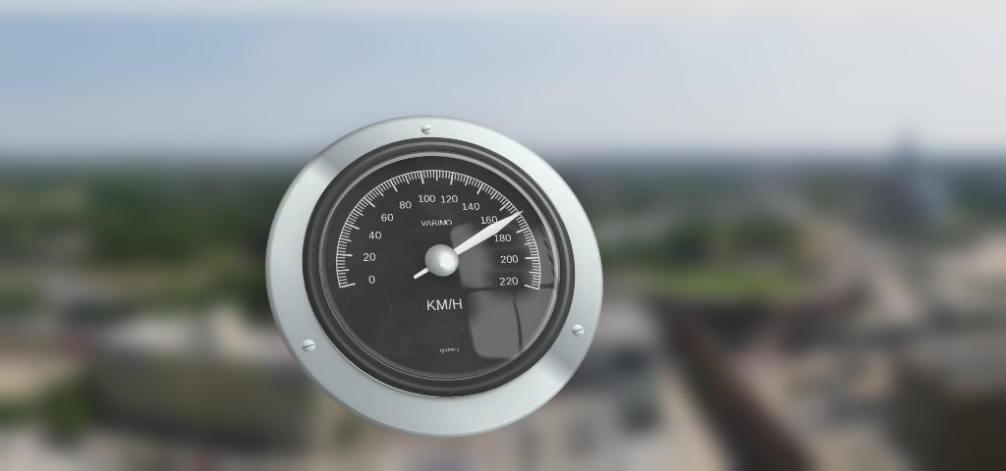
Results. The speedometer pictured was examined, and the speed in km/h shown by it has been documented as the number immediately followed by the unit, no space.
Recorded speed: 170km/h
